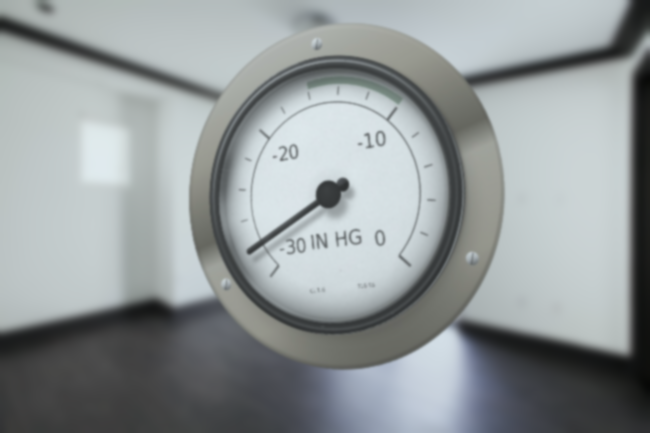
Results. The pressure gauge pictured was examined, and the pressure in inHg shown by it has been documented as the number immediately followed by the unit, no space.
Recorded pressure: -28inHg
